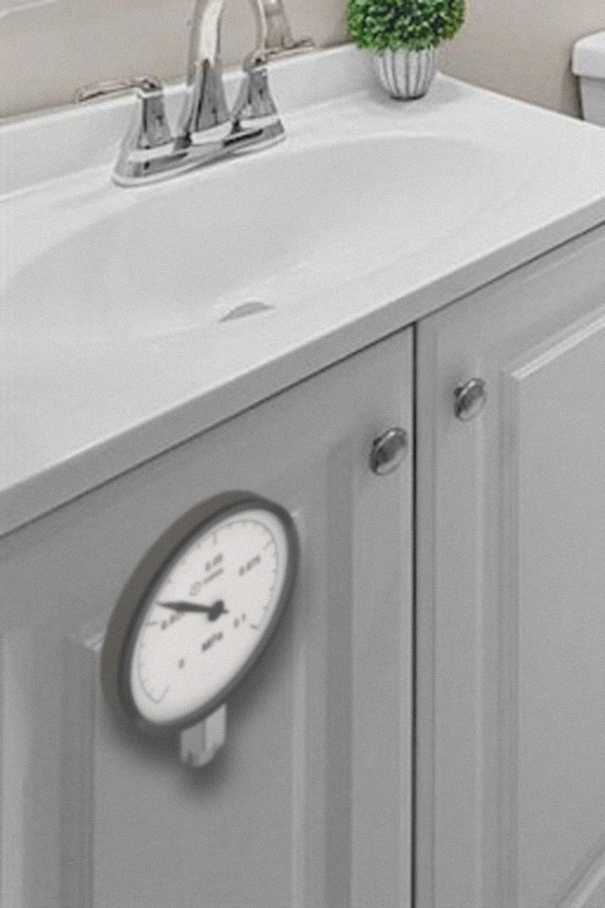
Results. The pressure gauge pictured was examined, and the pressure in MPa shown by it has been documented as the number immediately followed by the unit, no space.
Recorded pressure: 0.03MPa
